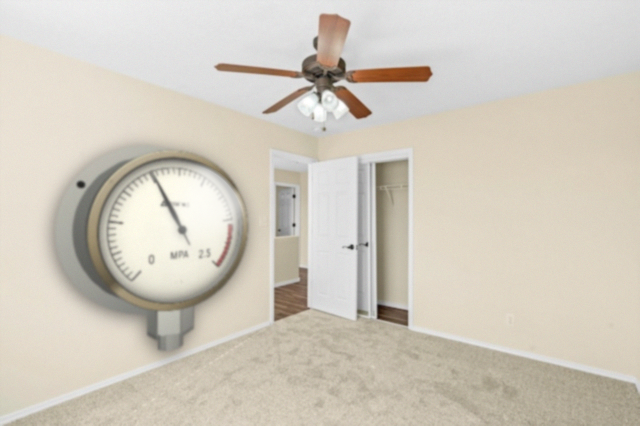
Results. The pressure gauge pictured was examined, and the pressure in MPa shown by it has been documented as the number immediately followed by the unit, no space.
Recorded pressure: 1MPa
